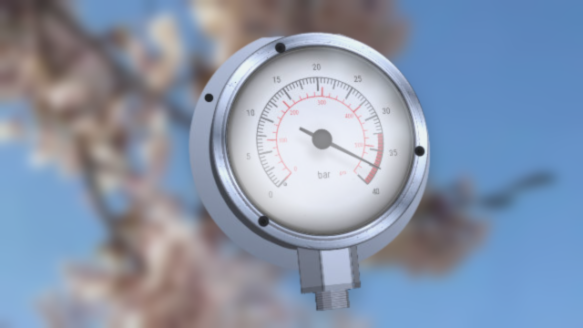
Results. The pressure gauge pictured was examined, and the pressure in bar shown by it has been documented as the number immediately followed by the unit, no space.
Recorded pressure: 37.5bar
